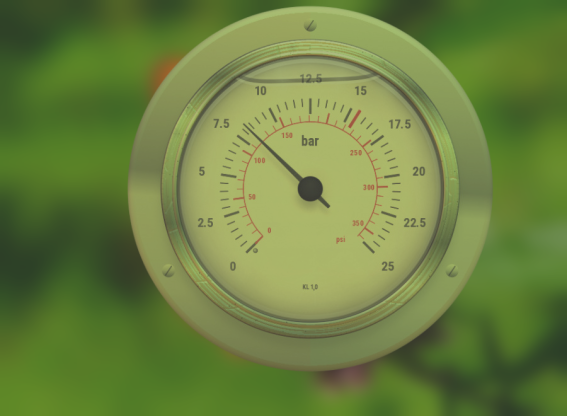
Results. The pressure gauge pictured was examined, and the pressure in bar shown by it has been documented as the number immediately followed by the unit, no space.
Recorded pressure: 8.25bar
